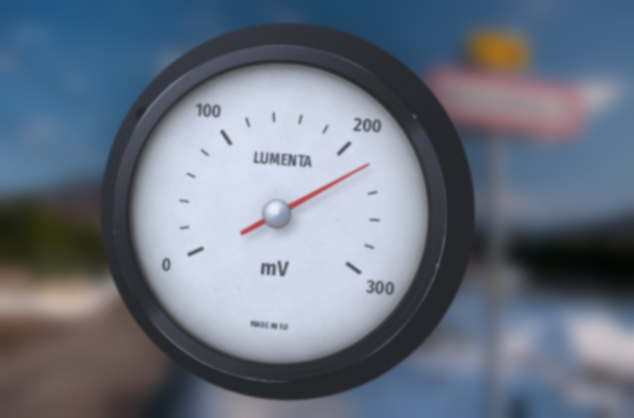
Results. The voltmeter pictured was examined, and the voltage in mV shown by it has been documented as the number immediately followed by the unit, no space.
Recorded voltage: 220mV
